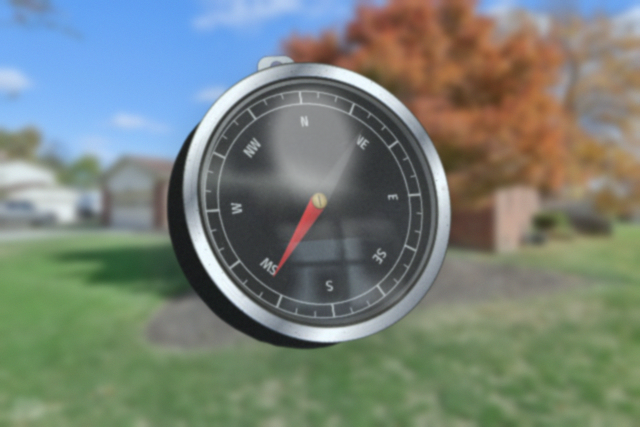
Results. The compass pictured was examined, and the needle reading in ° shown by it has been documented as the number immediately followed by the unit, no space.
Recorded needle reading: 220°
